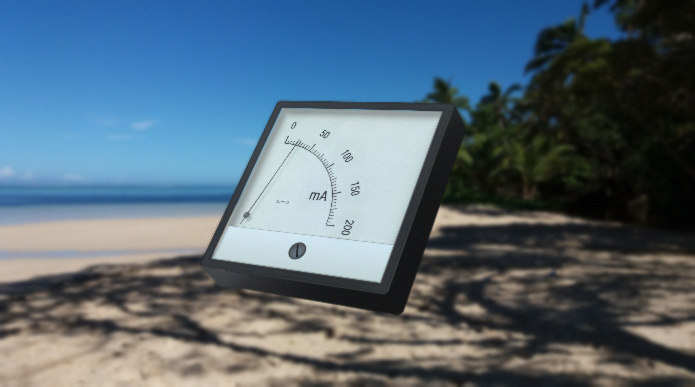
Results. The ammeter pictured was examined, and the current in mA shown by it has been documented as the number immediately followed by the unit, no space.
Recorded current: 25mA
